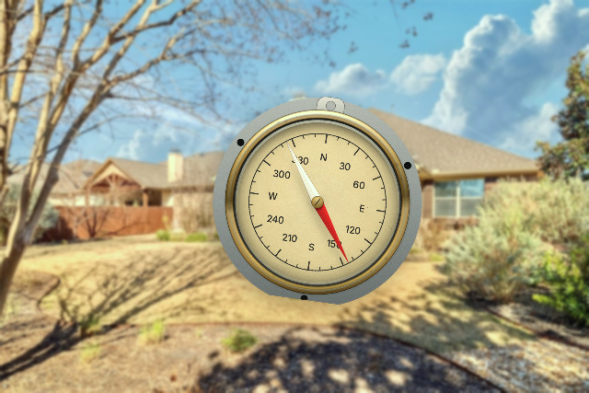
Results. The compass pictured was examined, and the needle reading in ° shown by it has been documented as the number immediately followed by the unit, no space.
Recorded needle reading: 145°
